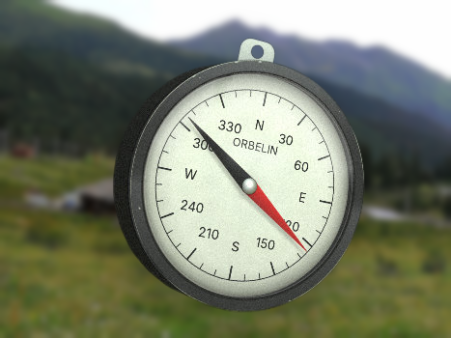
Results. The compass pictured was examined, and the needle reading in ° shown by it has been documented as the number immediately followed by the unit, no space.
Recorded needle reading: 125°
